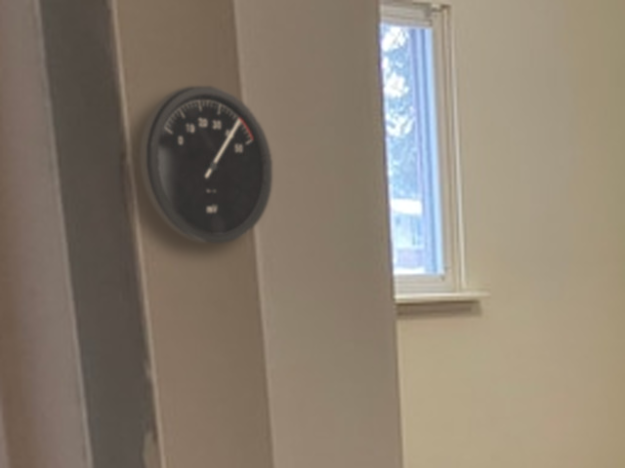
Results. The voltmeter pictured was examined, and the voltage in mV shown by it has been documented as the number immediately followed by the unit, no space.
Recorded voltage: 40mV
